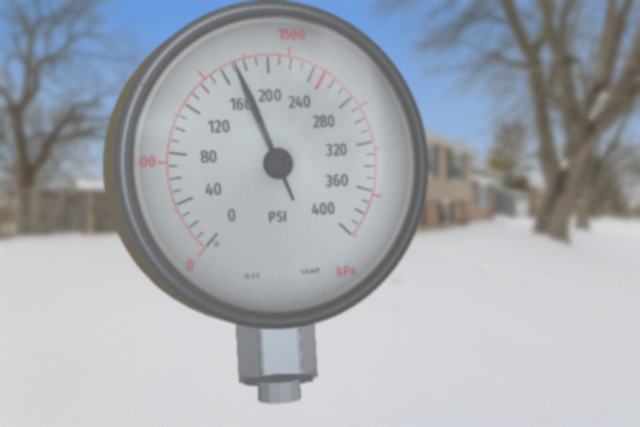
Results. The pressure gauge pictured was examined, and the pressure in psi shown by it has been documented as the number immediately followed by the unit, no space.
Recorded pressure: 170psi
